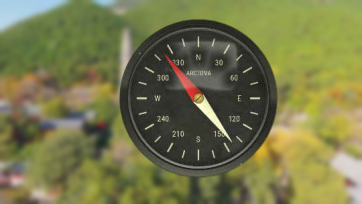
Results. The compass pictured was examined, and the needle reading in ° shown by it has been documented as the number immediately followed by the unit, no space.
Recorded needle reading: 322.5°
